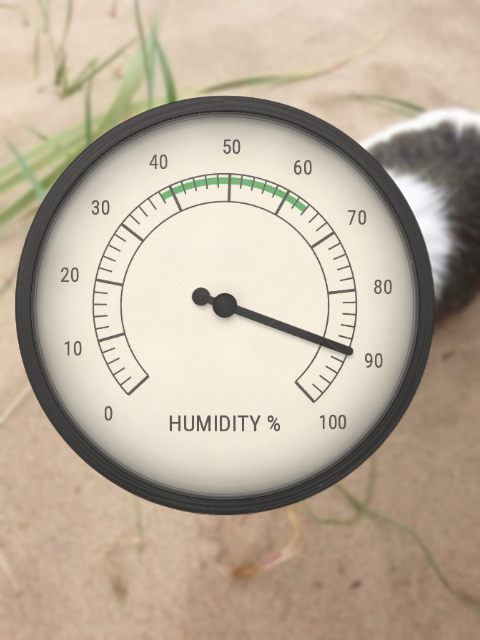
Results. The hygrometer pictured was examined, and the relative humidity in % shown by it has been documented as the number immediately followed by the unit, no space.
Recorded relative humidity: 90%
